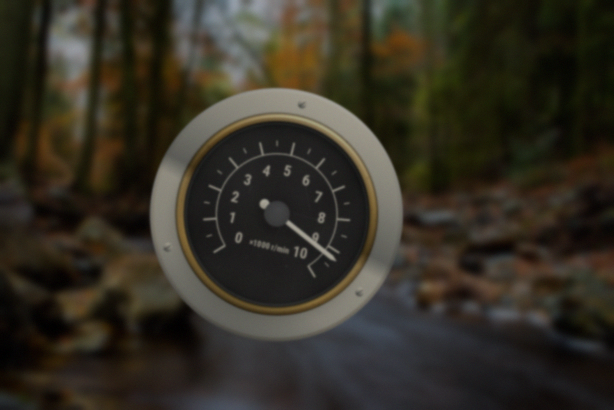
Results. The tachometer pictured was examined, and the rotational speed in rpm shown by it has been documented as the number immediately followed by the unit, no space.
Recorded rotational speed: 9250rpm
